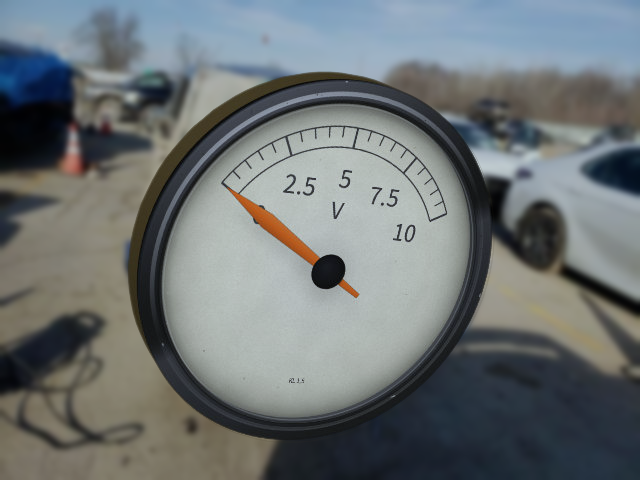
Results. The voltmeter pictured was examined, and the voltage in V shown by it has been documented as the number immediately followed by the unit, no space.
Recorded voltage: 0V
